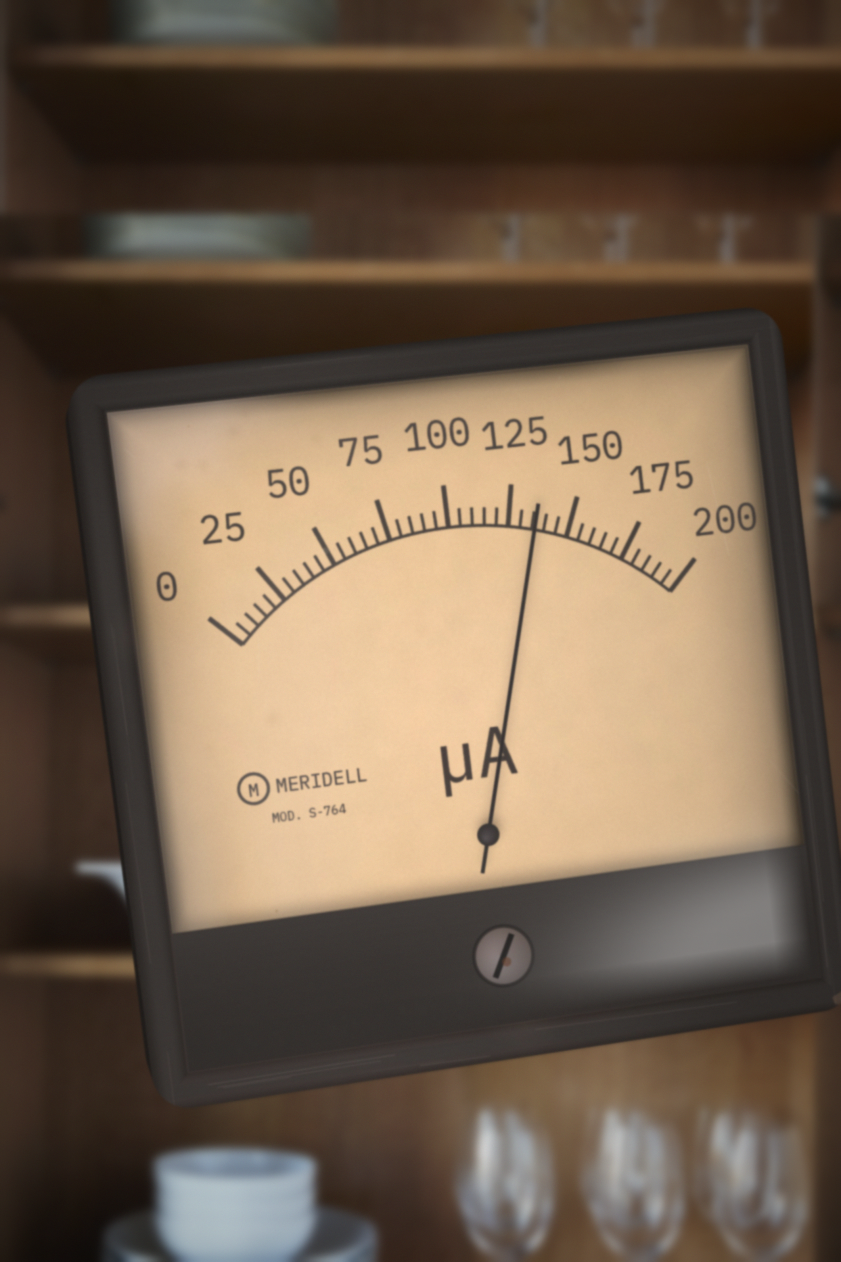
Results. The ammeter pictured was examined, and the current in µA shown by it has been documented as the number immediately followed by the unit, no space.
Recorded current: 135µA
